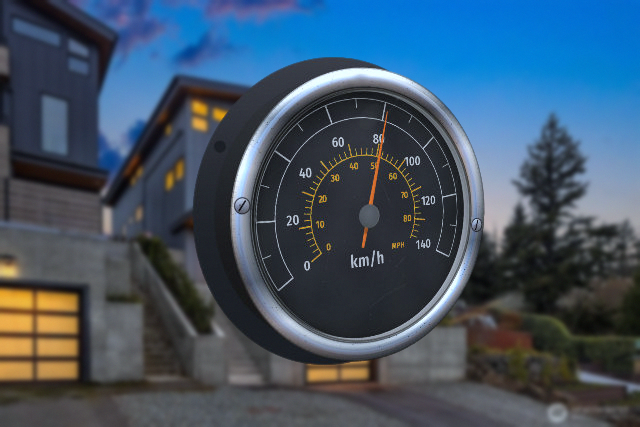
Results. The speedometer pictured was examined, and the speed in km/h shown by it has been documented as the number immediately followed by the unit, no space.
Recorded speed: 80km/h
